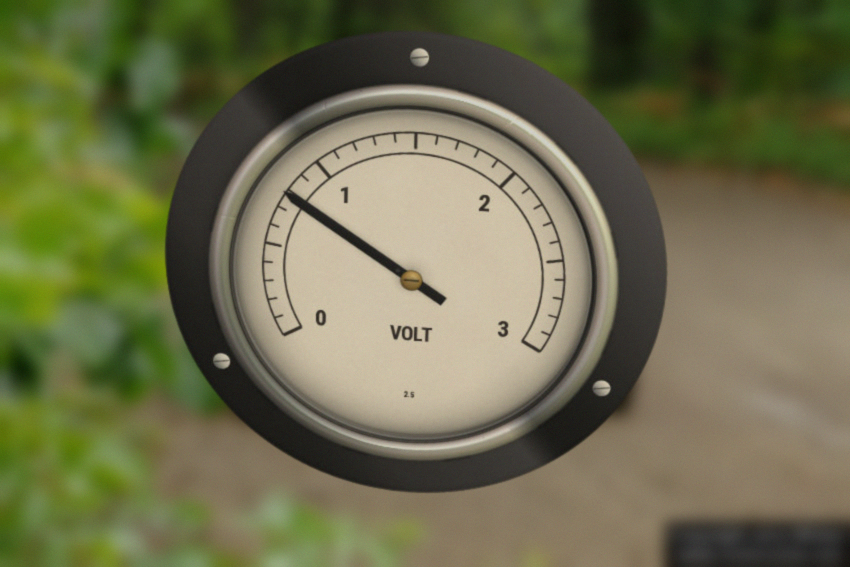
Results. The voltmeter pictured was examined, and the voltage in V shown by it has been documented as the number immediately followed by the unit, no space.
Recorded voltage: 0.8V
